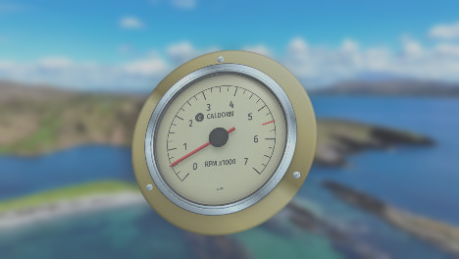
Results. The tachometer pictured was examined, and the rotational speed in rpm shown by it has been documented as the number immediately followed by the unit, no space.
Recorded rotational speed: 500rpm
